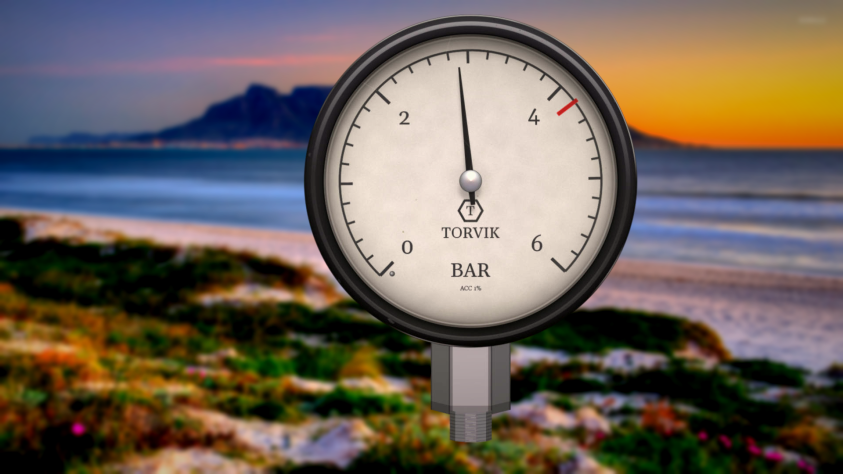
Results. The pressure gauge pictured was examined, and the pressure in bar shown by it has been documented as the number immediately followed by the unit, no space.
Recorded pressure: 2.9bar
